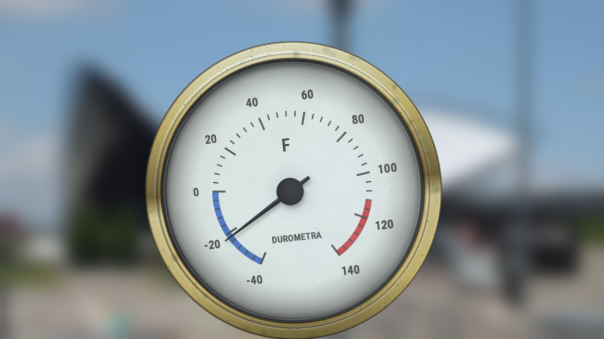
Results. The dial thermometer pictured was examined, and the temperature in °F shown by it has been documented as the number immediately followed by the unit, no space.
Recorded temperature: -22°F
